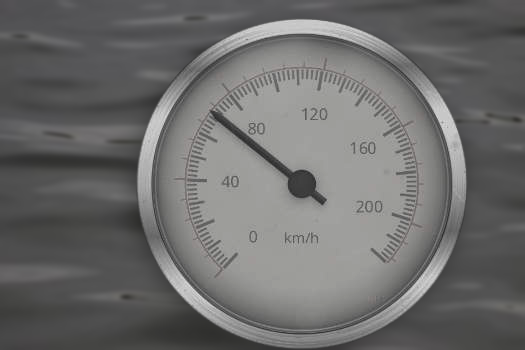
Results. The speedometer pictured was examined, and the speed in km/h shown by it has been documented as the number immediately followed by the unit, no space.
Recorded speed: 70km/h
